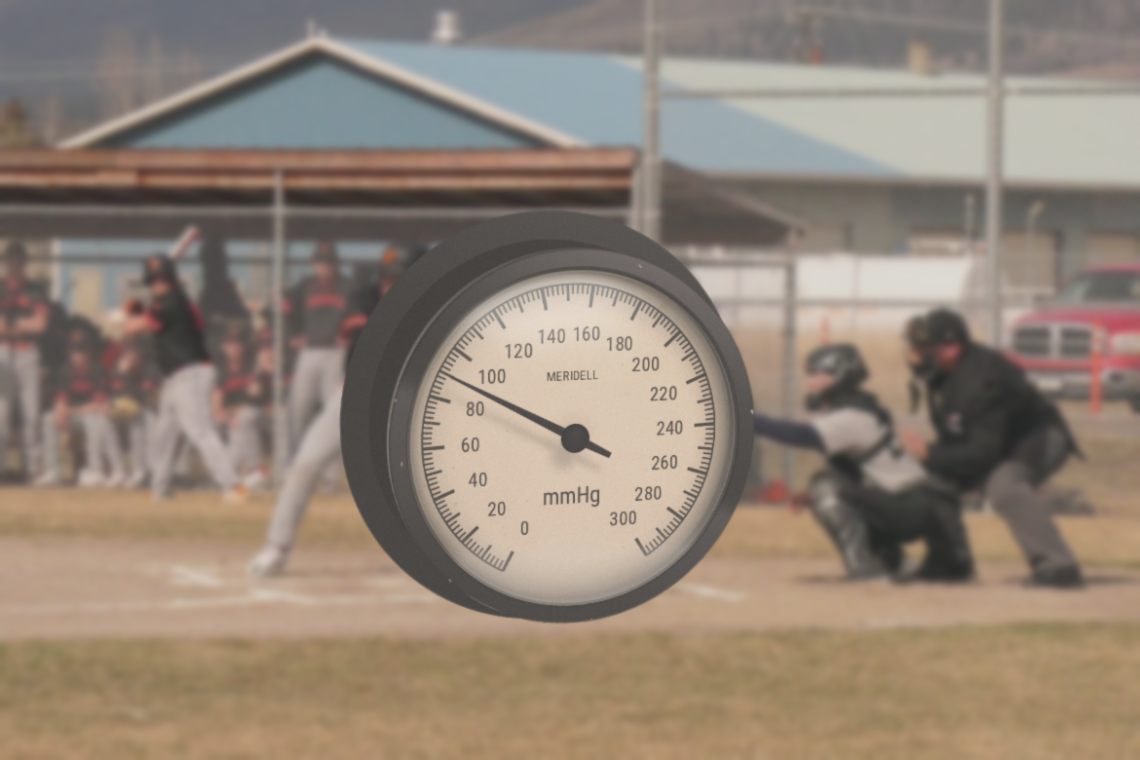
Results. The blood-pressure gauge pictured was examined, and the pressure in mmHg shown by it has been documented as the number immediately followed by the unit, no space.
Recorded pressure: 90mmHg
